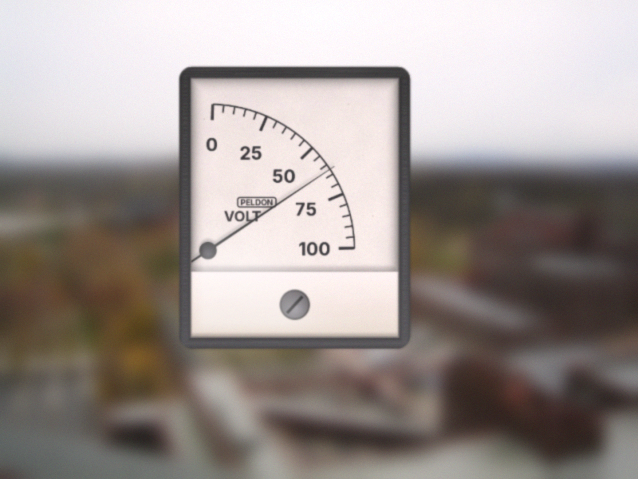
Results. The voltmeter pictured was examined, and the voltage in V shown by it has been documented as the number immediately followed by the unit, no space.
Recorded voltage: 62.5V
